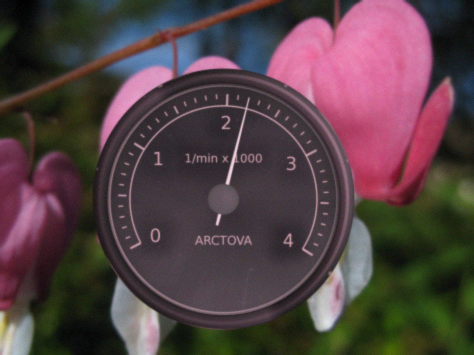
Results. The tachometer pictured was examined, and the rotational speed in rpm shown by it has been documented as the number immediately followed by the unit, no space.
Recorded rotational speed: 2200rpm
